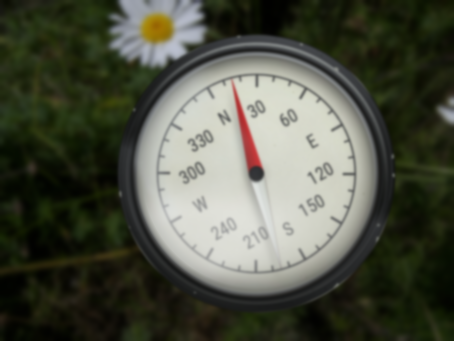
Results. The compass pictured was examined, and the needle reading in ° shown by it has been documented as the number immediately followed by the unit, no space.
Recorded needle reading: 15°
